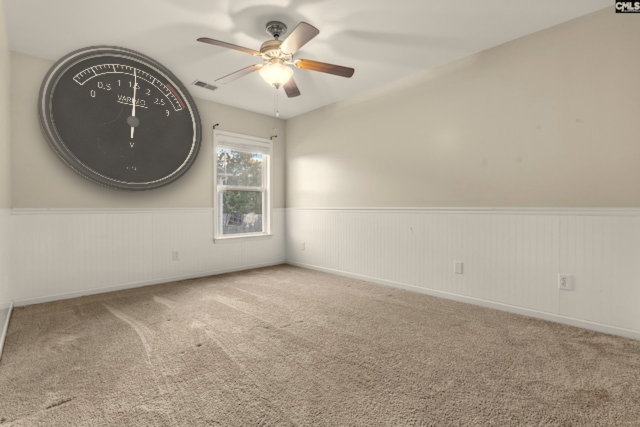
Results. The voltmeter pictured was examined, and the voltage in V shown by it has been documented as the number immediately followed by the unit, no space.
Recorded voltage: 1.5V
